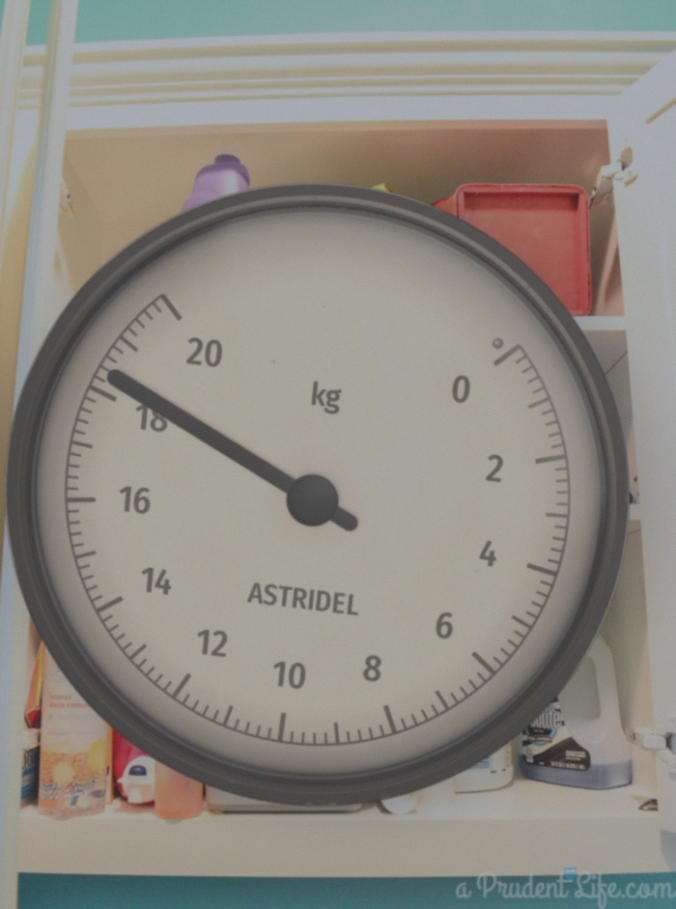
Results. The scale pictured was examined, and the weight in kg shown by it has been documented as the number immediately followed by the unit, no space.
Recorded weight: 18.4kg
